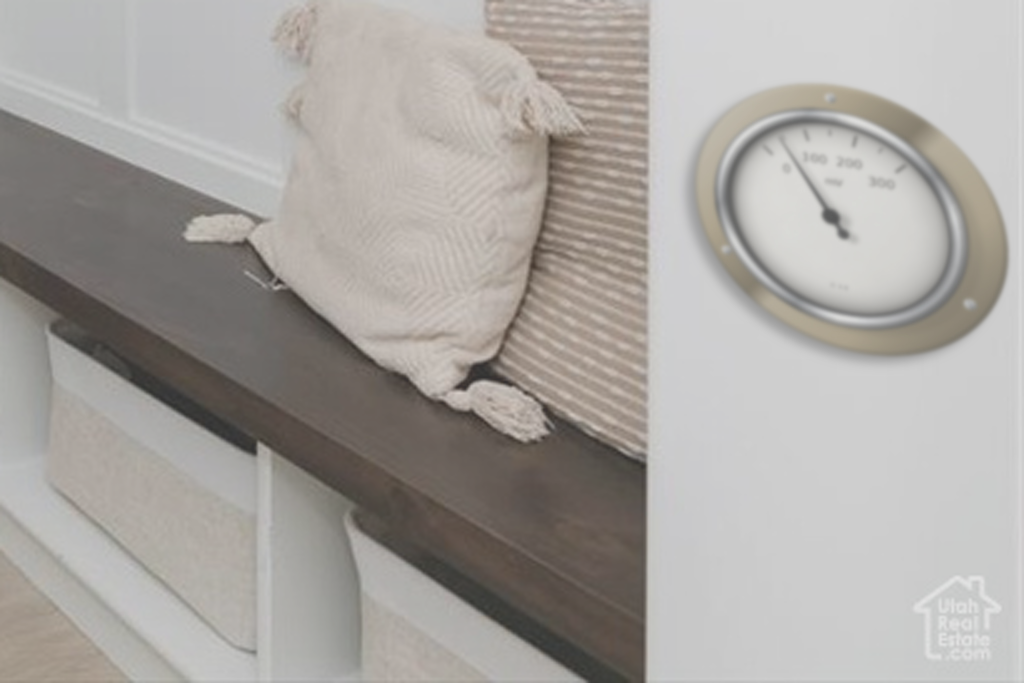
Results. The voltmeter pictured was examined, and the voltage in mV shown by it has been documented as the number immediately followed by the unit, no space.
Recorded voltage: 50mV
